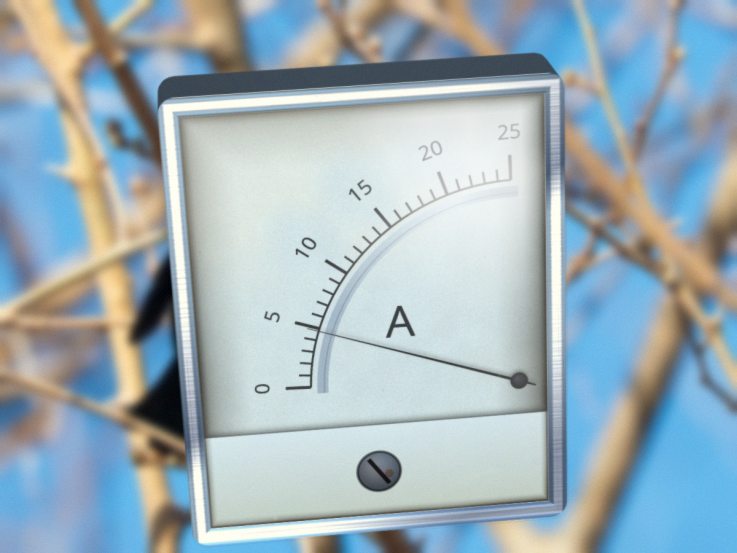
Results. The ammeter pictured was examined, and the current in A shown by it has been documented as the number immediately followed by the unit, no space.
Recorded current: 5A
